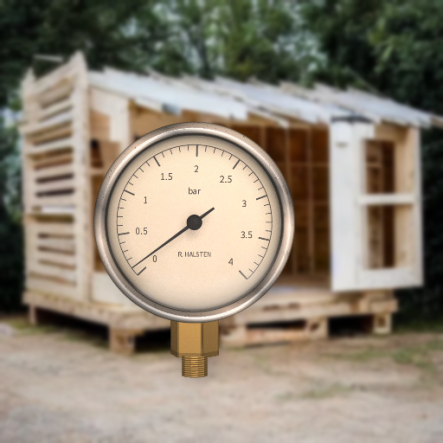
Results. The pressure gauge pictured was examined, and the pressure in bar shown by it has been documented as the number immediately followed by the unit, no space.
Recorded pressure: 0.1bar
